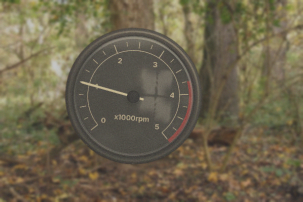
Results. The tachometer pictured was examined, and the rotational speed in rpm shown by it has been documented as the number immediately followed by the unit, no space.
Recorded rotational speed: 1000rpm
